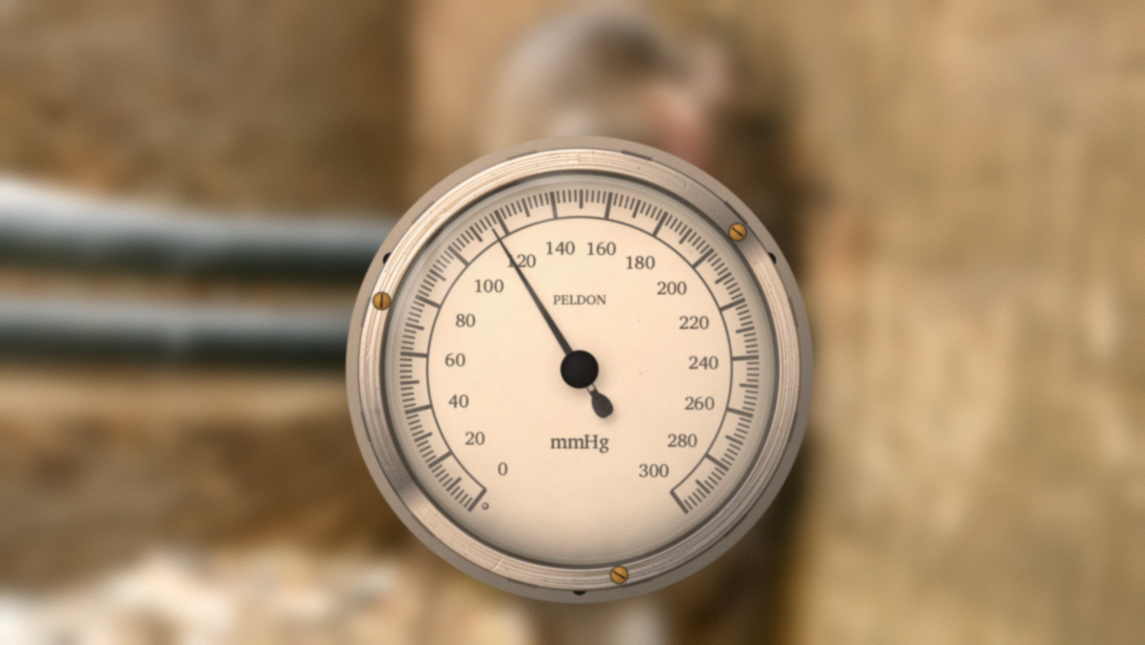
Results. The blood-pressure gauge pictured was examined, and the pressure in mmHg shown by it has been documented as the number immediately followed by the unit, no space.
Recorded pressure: 116mmHg
